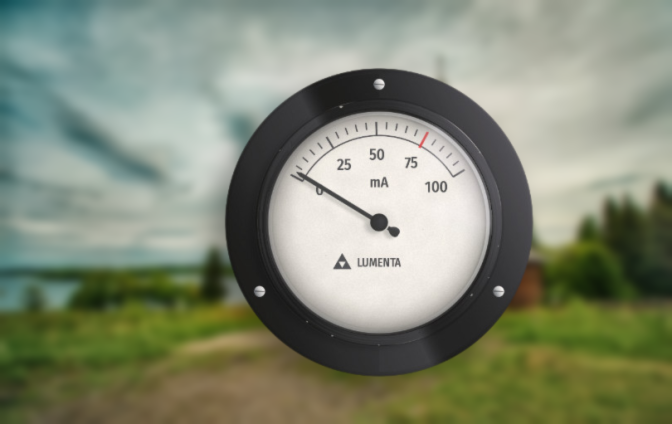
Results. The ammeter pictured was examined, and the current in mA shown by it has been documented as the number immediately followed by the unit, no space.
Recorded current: 2.5mA
